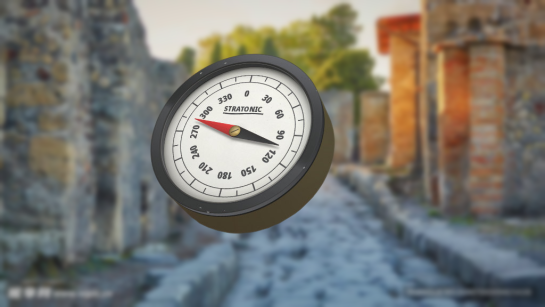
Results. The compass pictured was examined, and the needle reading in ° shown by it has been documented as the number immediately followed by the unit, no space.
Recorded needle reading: 285°
